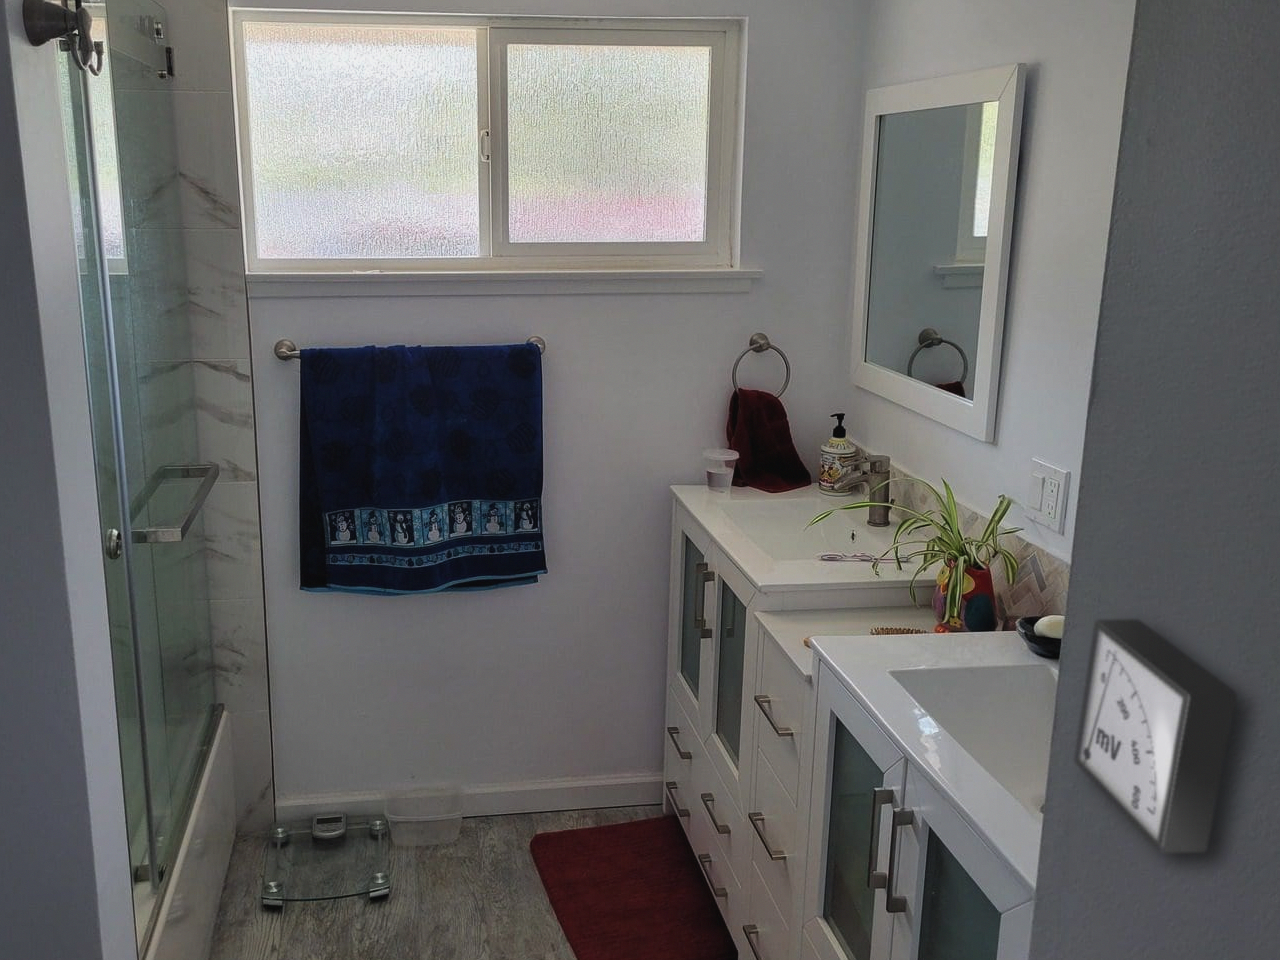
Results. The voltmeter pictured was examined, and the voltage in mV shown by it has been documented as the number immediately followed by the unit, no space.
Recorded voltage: 50mV
